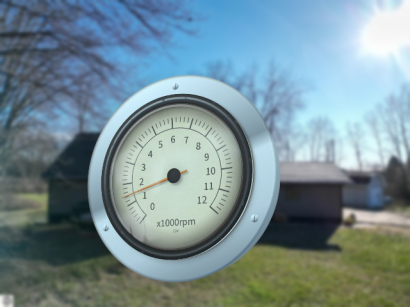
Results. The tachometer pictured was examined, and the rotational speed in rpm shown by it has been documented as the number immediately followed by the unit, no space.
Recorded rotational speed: 1400rpm
